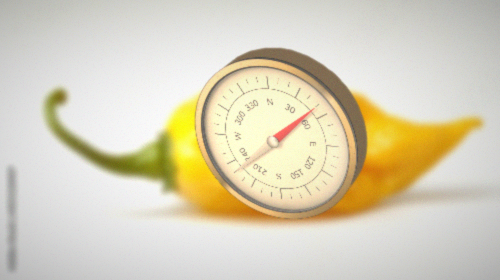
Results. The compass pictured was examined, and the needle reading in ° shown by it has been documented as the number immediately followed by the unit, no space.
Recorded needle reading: 50°
